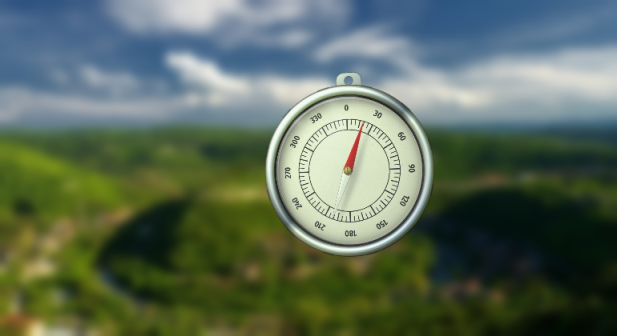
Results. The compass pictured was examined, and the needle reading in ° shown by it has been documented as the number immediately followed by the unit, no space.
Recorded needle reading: 20°
